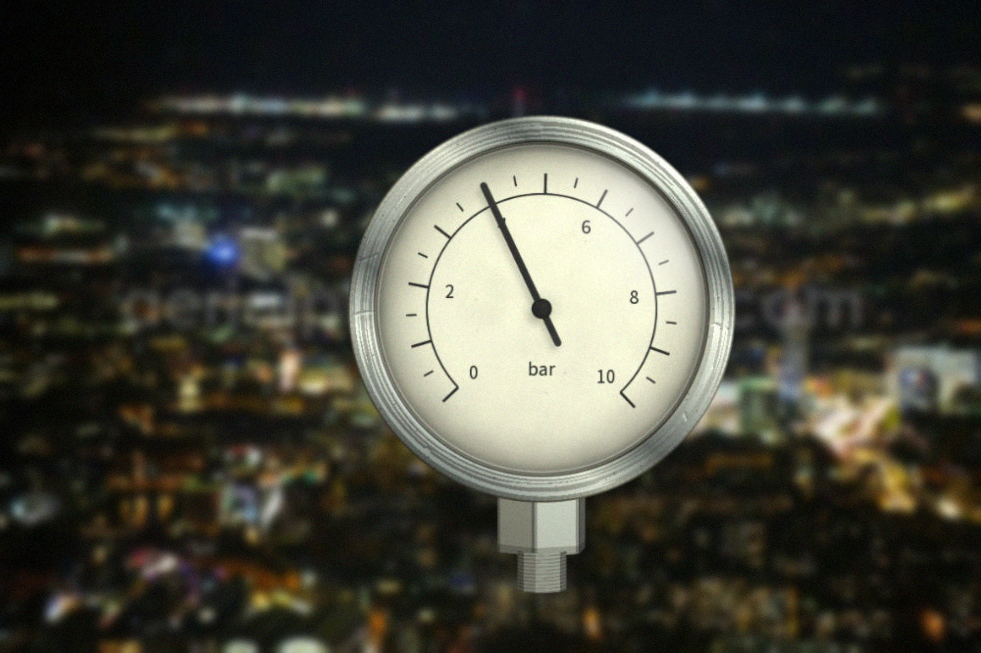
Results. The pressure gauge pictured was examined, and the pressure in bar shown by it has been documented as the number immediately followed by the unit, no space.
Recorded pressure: 4bar
